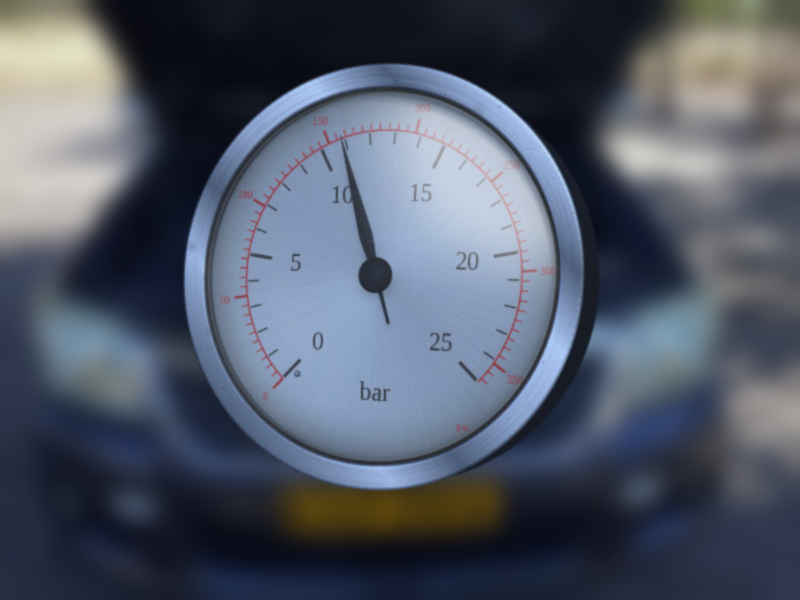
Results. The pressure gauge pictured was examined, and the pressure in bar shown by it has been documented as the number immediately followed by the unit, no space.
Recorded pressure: 11bar
